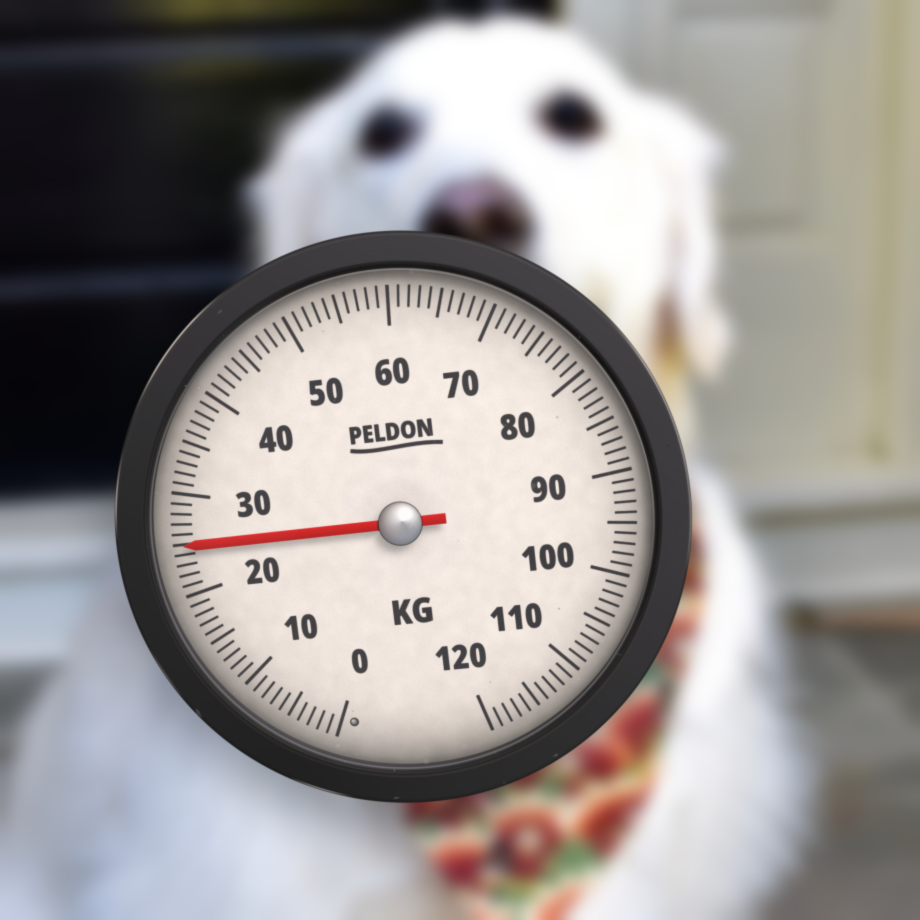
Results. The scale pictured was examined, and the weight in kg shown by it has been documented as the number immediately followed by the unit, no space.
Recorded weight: 25kg
